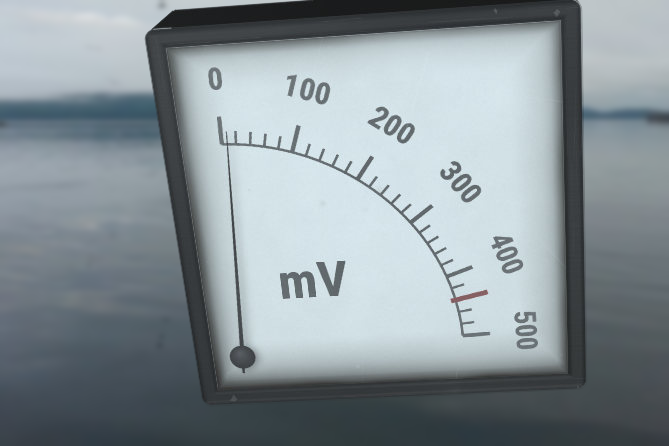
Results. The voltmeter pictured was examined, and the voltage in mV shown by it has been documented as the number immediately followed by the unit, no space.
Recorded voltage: 10mV
